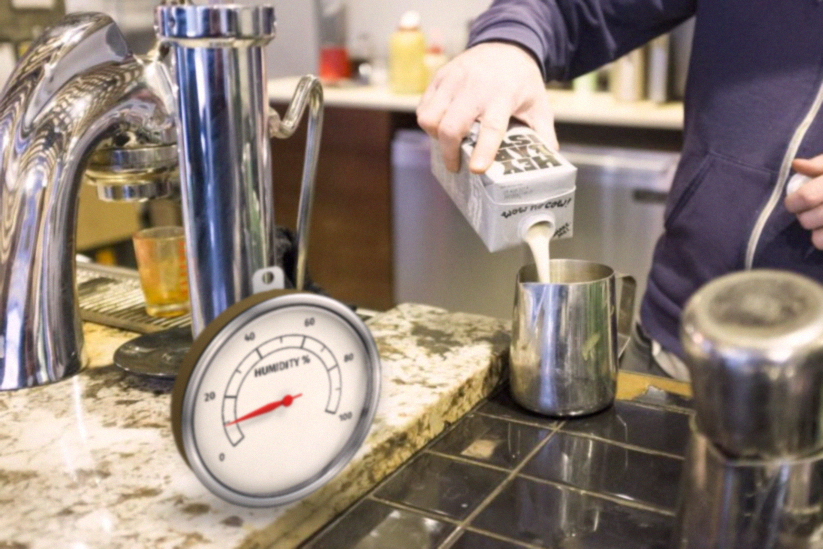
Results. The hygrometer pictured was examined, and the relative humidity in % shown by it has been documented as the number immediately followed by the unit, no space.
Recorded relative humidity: 10%
